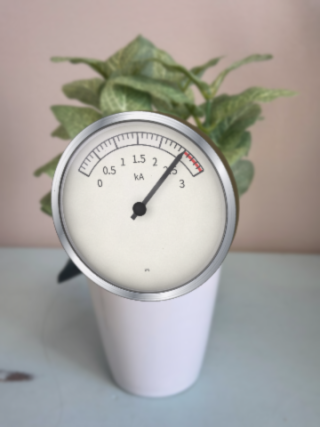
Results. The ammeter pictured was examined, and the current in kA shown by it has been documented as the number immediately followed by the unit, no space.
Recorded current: 2.5kA
